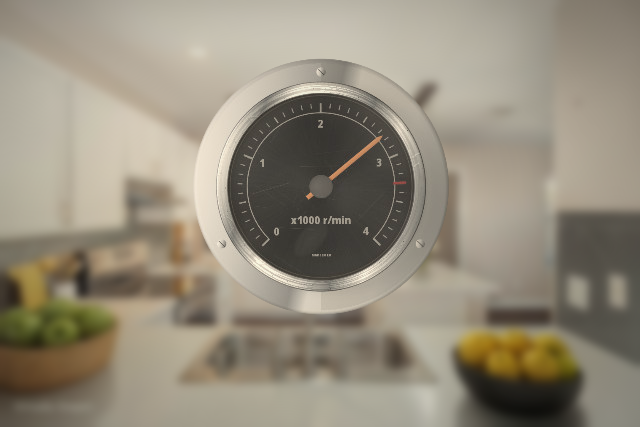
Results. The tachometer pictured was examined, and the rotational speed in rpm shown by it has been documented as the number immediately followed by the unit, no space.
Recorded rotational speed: 2750rpm
